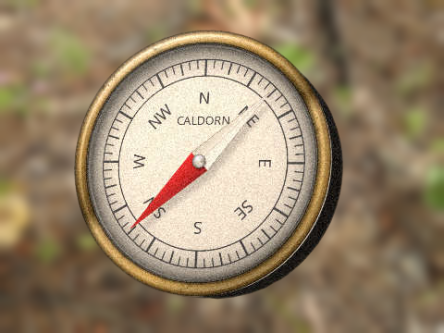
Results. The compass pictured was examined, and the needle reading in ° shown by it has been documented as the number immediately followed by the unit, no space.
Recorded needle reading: 225°
